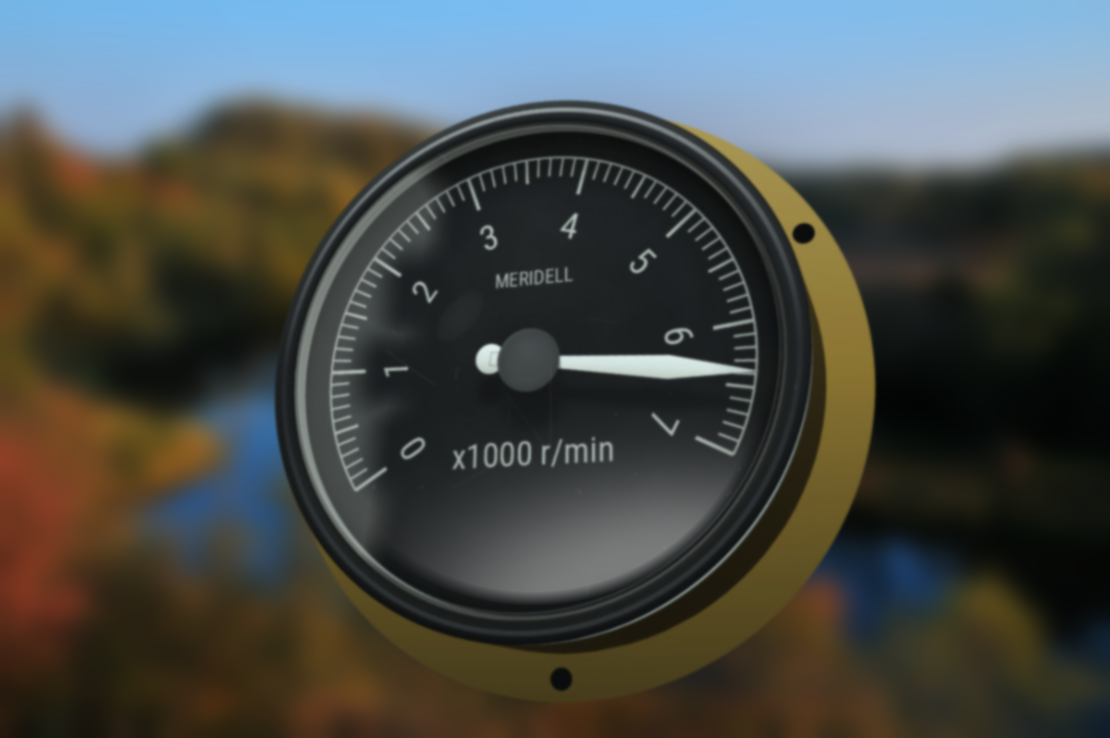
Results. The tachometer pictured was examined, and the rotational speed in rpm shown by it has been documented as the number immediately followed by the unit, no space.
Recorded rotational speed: 6400rpm
